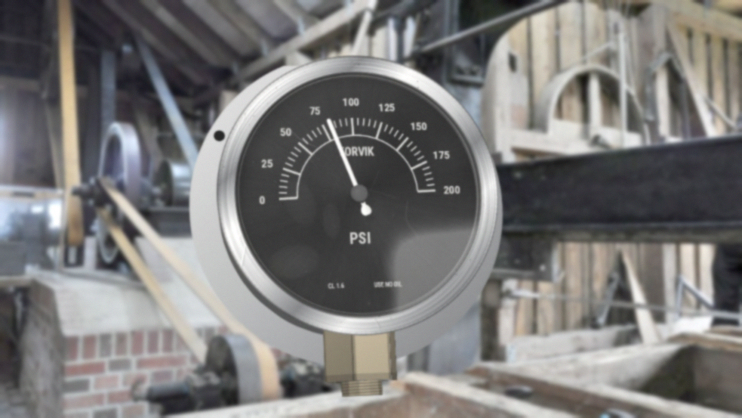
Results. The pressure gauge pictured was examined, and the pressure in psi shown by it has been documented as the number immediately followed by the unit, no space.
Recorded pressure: 80psi
